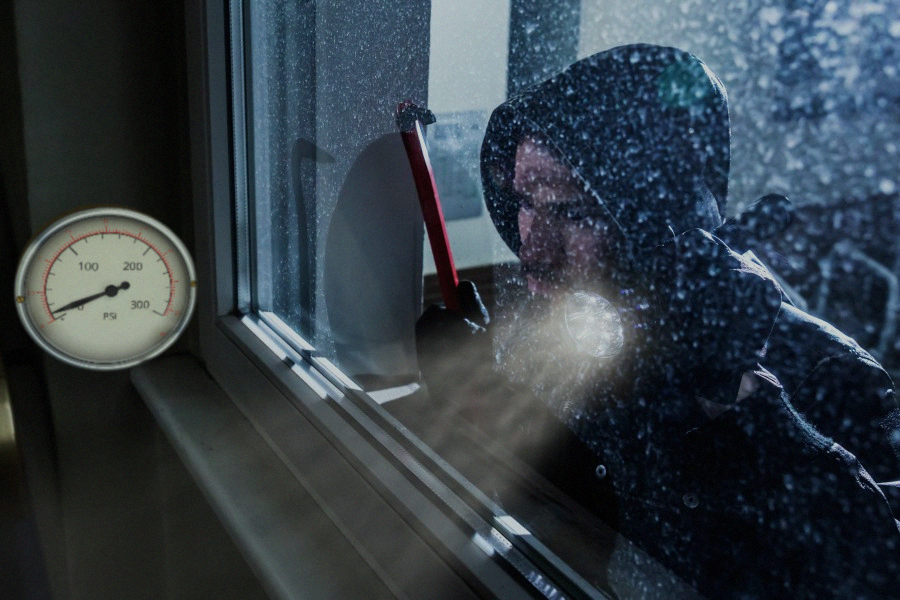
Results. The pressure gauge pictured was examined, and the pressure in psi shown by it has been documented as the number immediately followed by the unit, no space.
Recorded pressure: 10psi
